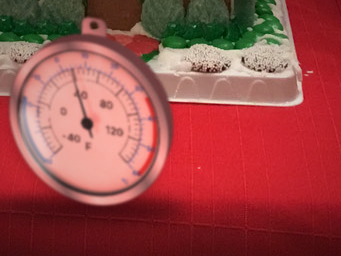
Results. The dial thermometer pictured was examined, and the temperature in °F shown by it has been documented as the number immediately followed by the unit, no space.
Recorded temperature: 40°F
